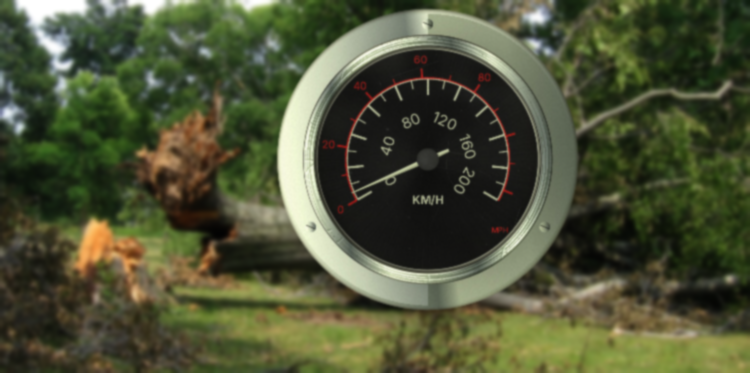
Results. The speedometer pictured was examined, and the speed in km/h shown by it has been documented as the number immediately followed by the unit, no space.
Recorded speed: 5km/h
